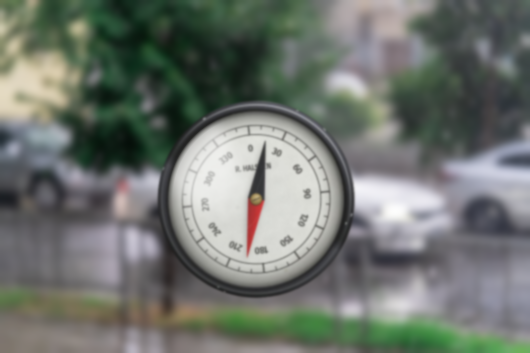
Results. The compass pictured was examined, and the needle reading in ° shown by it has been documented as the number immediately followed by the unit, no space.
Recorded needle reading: 195°
